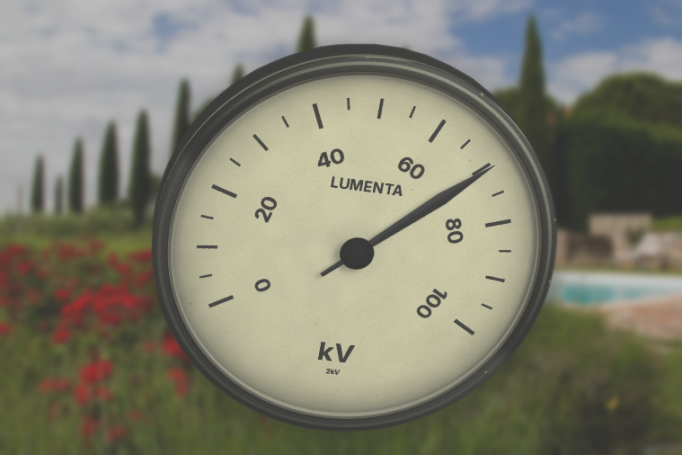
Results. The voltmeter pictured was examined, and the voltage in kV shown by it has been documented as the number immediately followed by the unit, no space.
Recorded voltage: 70kV
